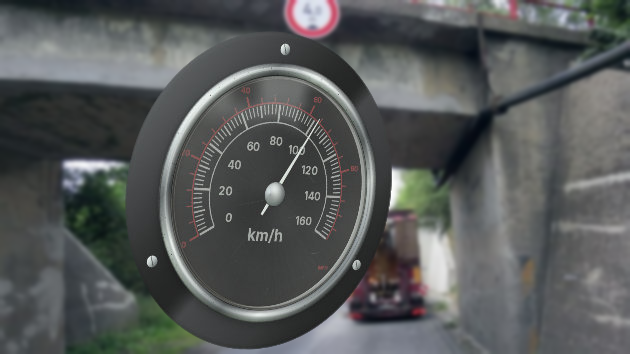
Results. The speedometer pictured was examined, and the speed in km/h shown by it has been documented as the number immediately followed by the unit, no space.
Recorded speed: 100km/h
